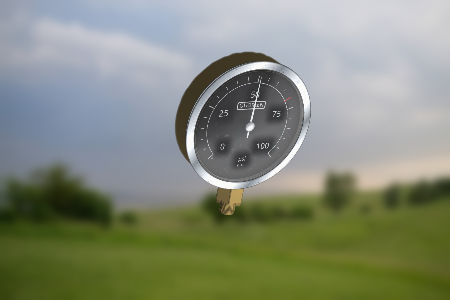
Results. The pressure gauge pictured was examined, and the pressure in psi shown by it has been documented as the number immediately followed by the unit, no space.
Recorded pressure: 50psi
